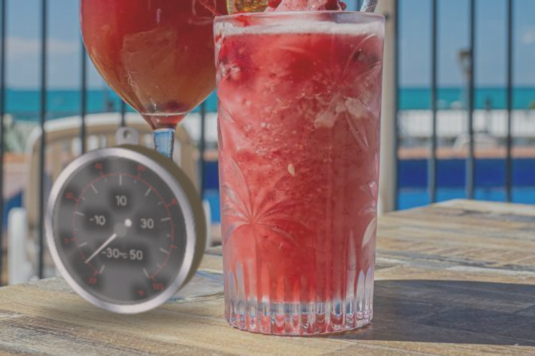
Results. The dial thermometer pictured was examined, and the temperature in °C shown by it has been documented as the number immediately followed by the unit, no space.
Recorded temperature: -25°C
